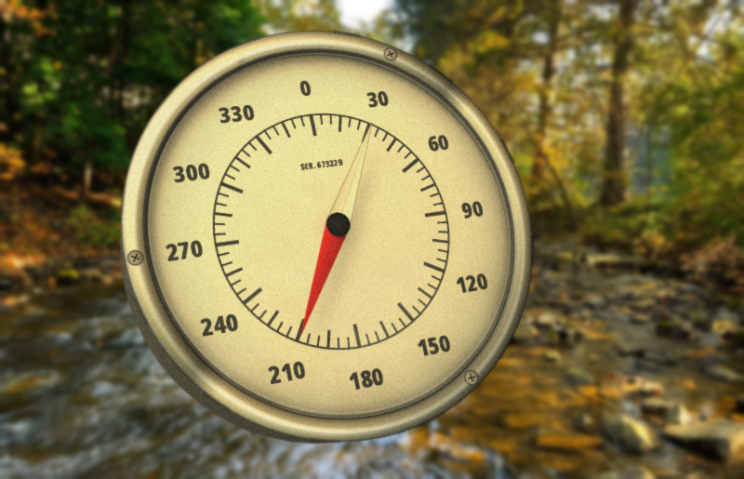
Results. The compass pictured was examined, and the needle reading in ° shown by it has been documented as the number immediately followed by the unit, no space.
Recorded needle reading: 210°
